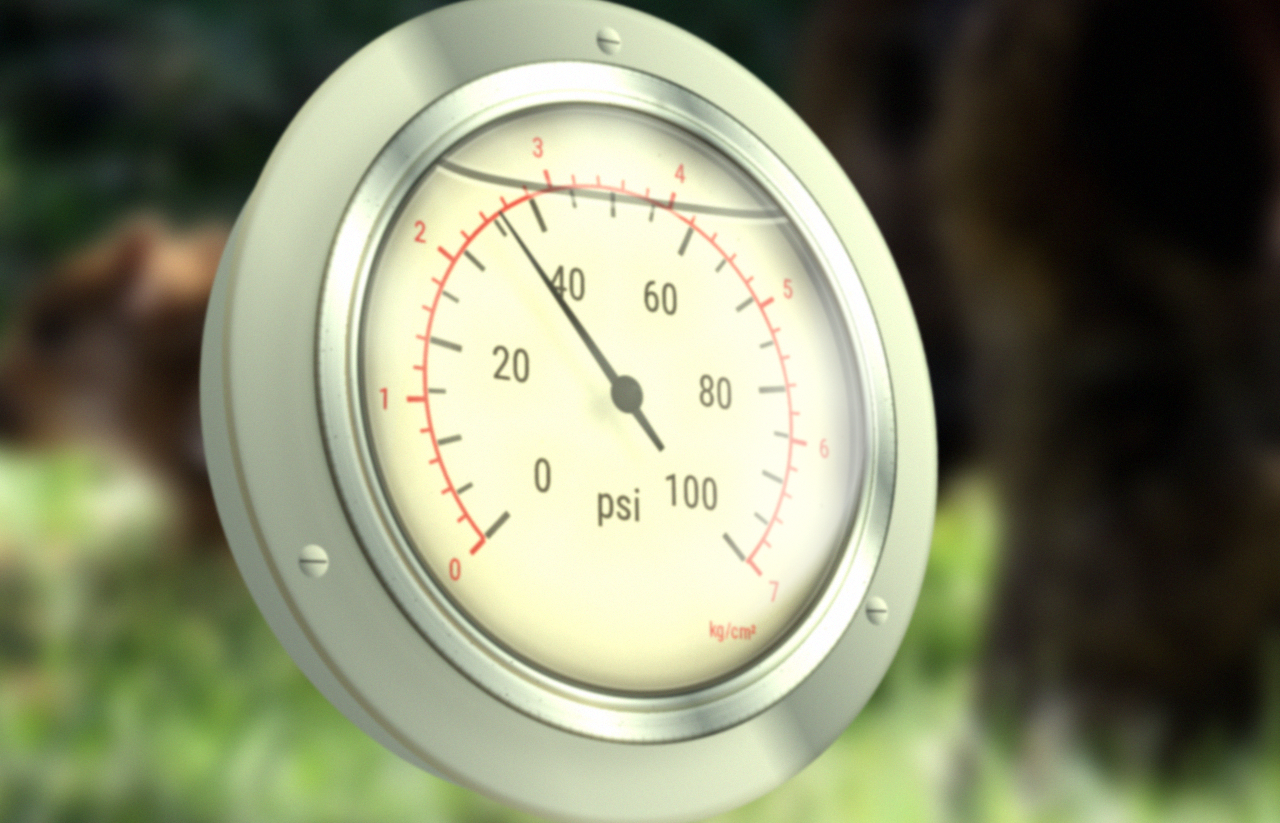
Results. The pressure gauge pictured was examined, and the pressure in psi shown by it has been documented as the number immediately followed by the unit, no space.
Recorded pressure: 35psi
